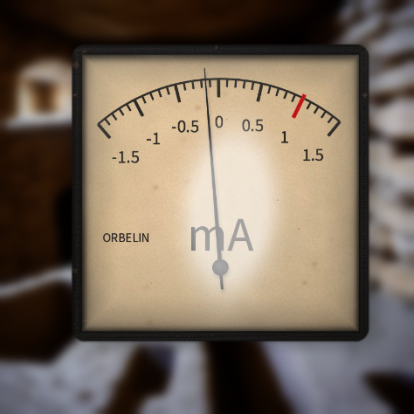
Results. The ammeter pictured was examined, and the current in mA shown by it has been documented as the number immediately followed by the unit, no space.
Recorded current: -0.15mA
